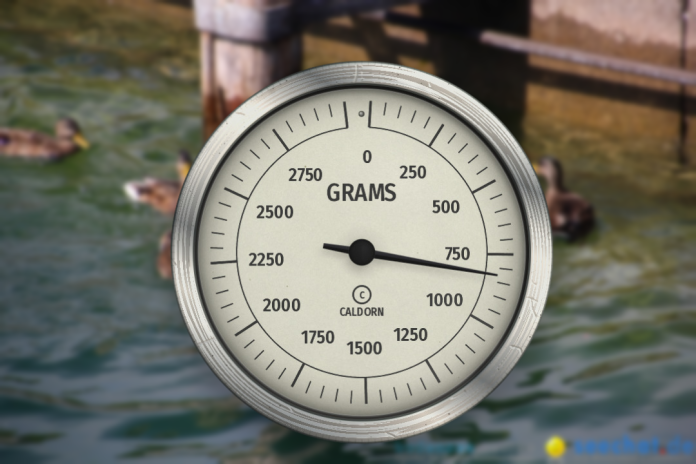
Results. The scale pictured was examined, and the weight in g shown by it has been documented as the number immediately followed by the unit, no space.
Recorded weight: 825g
